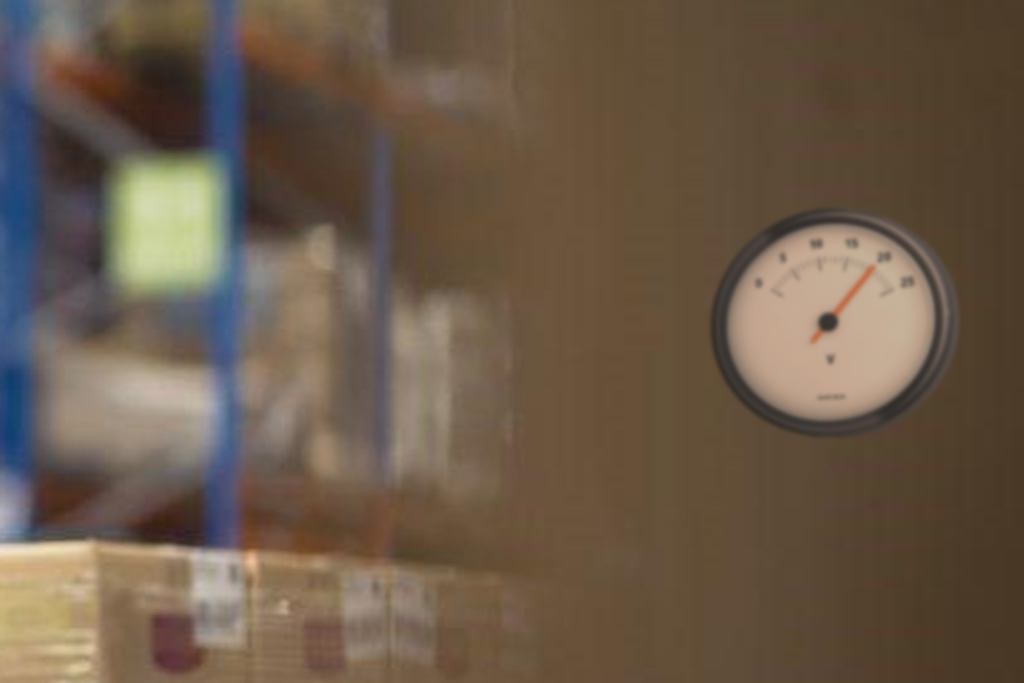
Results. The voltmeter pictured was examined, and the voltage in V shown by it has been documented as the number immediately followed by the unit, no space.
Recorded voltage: 20V
